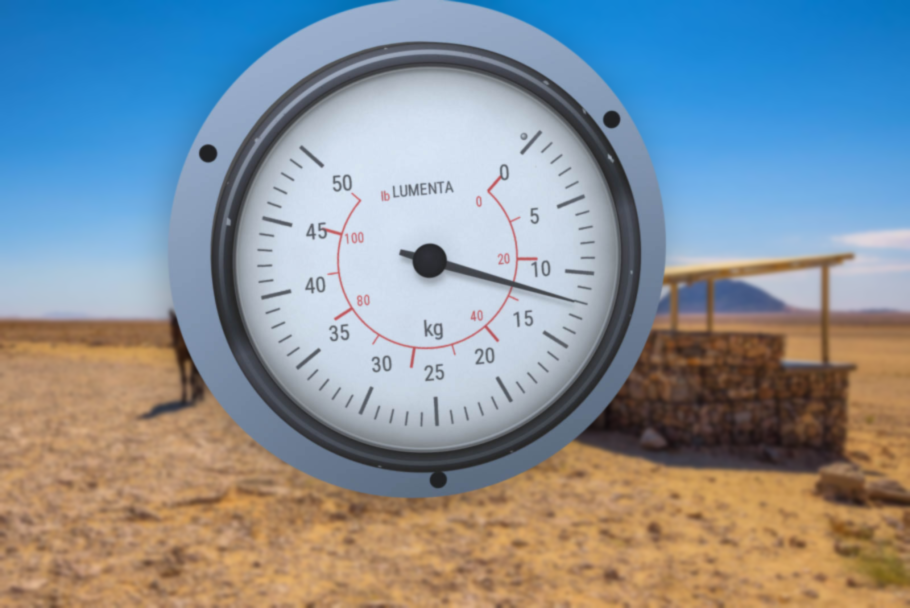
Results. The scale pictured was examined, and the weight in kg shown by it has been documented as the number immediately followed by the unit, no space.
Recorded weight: 12kg
